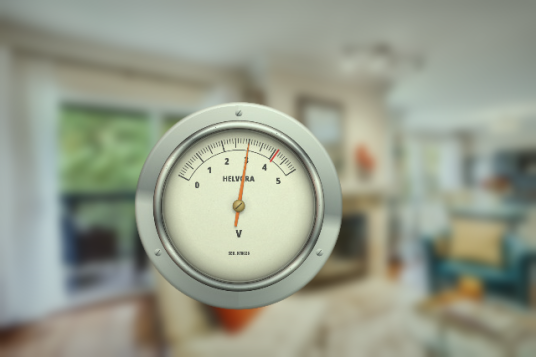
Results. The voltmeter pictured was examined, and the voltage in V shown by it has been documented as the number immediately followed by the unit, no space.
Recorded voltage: 3V
